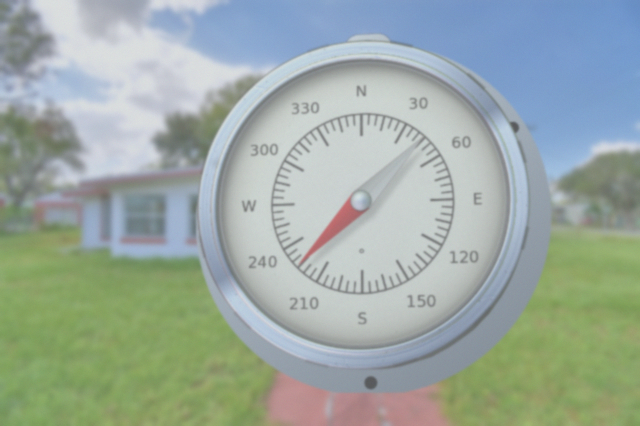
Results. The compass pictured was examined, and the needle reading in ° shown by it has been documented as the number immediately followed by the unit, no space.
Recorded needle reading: 225°
